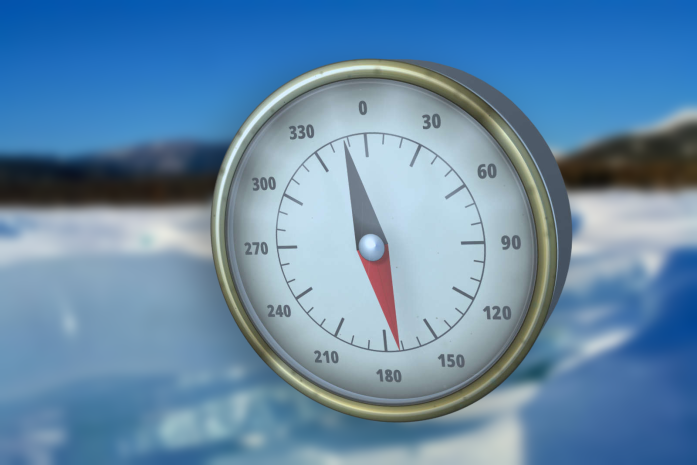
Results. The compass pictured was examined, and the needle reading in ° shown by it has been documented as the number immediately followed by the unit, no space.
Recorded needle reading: 170°
